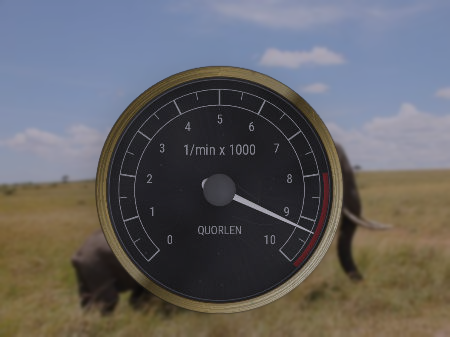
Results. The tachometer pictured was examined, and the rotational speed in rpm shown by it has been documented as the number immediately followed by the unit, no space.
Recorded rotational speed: 9250rpm
